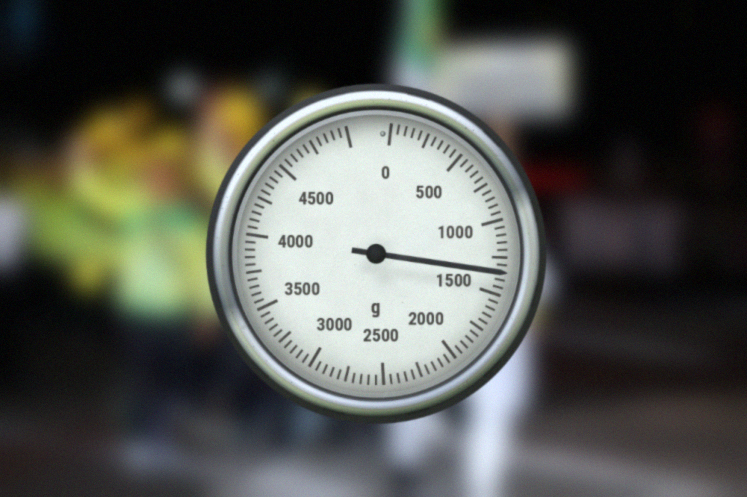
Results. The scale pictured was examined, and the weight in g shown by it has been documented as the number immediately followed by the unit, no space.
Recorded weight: 1350g
